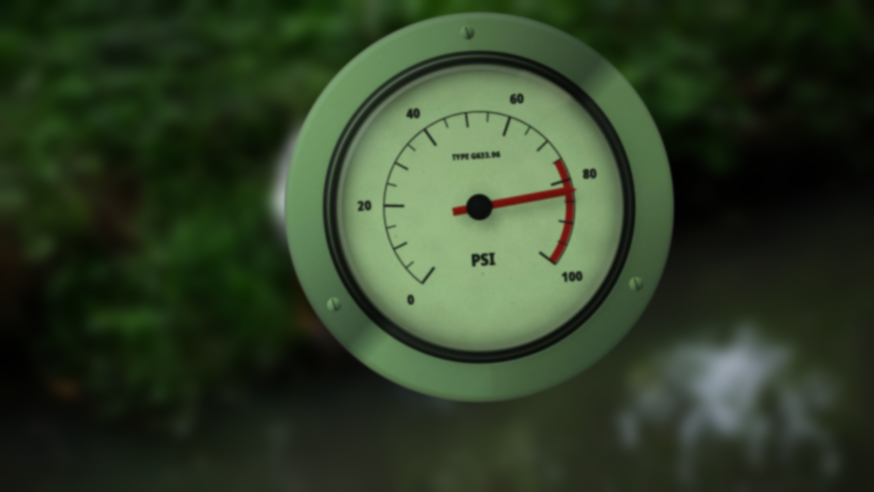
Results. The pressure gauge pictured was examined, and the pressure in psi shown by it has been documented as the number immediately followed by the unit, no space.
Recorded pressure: 82.5psi
